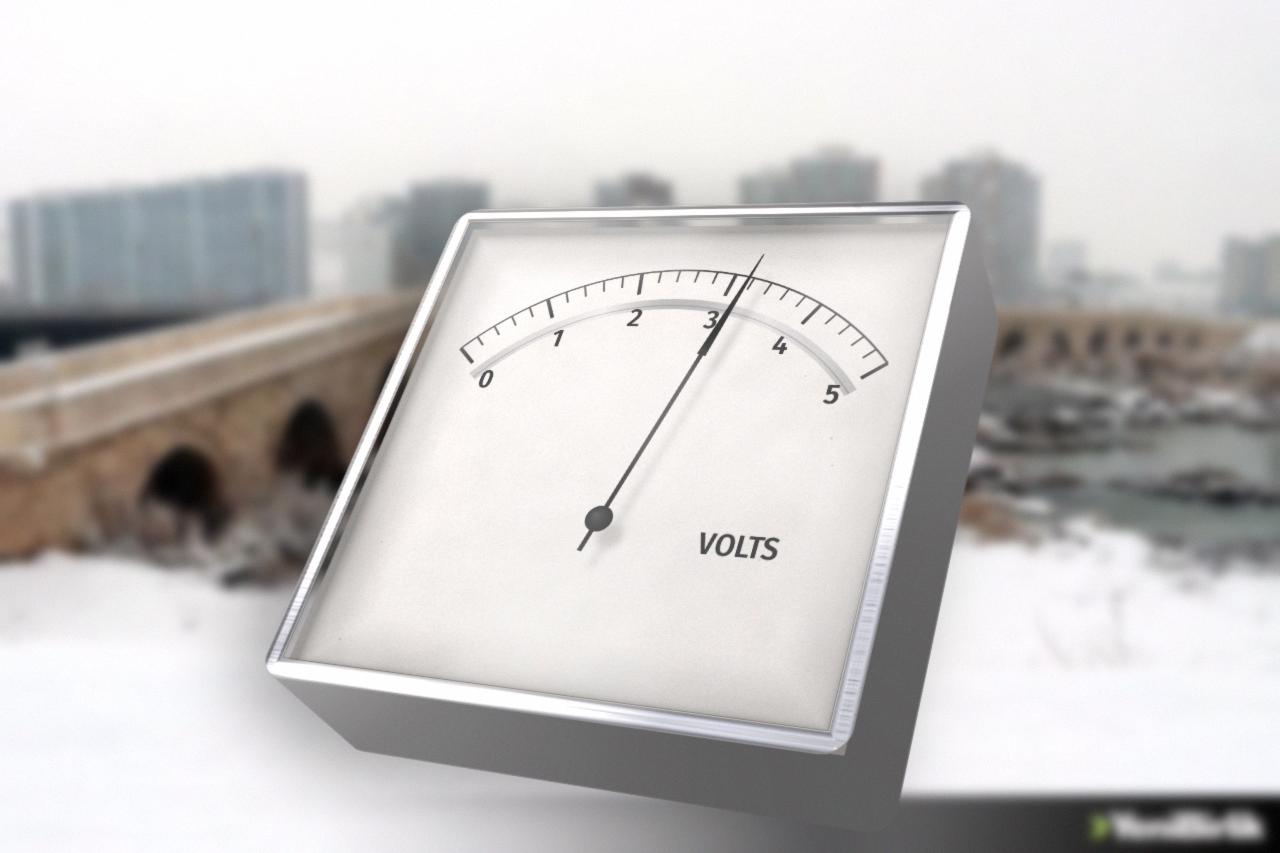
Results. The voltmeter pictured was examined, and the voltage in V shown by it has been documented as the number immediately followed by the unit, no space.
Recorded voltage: 3.2V
